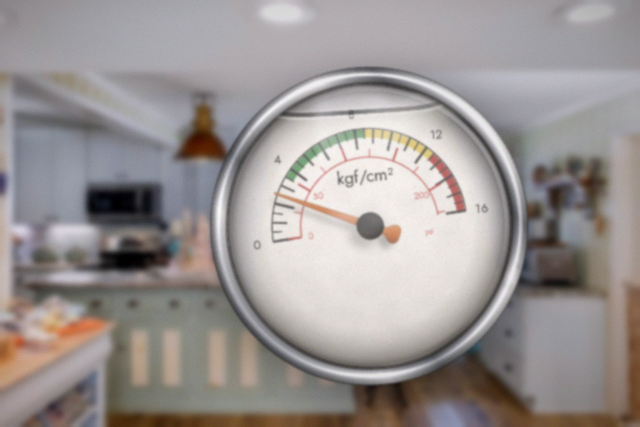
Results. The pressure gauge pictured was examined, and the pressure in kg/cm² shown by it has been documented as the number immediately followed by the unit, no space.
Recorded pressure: 2.5kg/cm²
